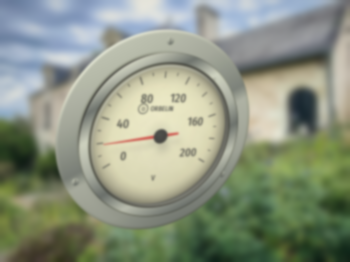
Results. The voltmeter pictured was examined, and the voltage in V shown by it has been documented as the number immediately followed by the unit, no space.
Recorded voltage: 20V
